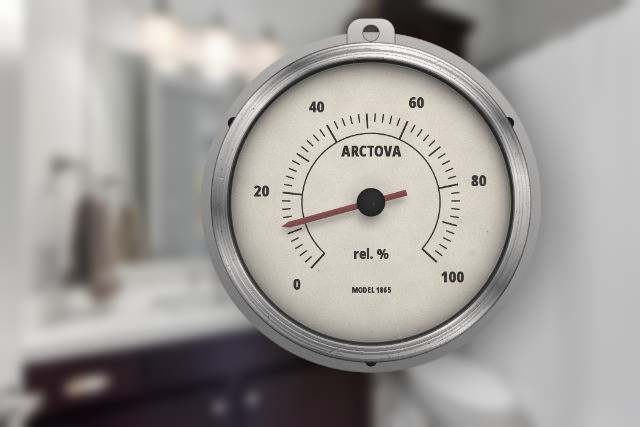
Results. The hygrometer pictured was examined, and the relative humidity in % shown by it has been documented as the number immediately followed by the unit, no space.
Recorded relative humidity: 12%
